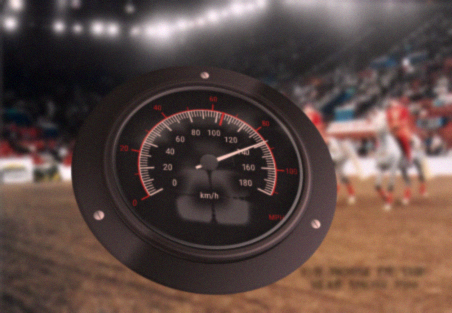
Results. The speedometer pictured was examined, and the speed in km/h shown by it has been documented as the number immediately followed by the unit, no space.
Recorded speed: 140km/h
